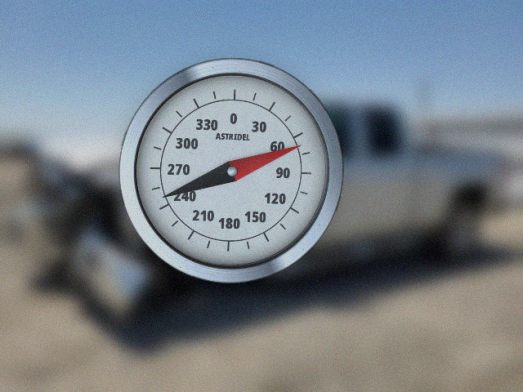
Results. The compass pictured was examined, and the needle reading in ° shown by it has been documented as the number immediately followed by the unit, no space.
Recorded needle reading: 67.5°
